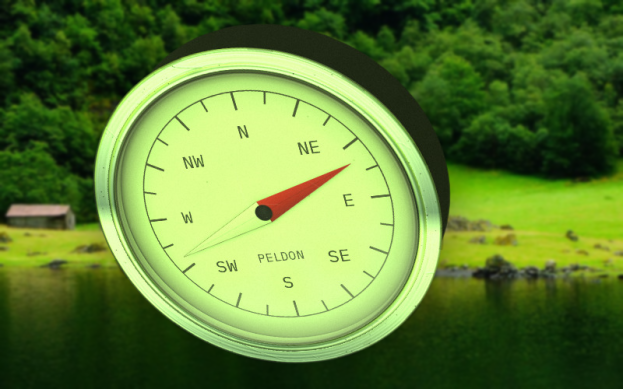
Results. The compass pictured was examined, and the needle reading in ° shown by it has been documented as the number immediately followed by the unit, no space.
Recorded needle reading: 67.5°
